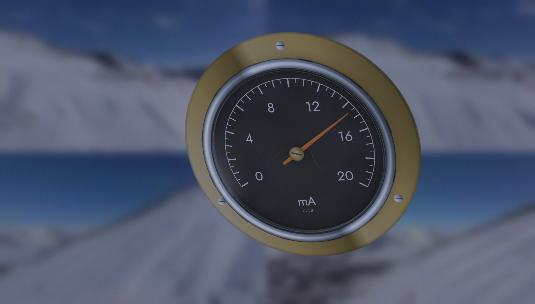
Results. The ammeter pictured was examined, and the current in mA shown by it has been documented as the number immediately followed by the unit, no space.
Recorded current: 14.5mA
